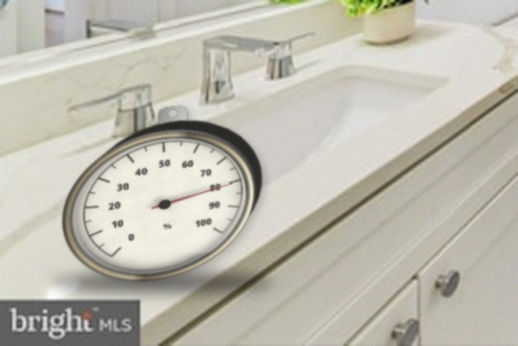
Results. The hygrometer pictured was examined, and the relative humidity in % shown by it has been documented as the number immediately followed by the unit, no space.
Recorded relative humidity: 80%
